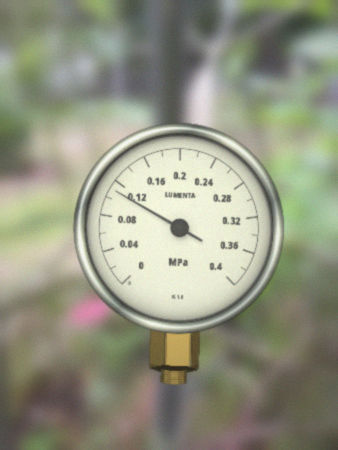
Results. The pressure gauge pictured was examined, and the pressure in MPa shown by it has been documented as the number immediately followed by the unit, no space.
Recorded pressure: 0.11MPa
